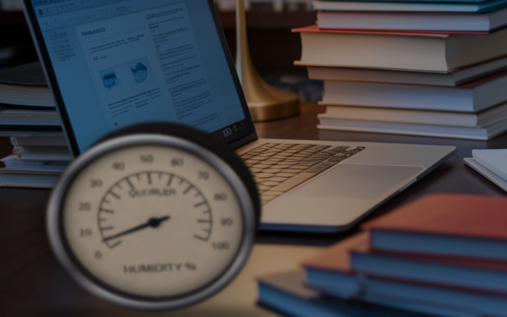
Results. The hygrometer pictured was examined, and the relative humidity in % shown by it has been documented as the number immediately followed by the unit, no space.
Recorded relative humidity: 5%
